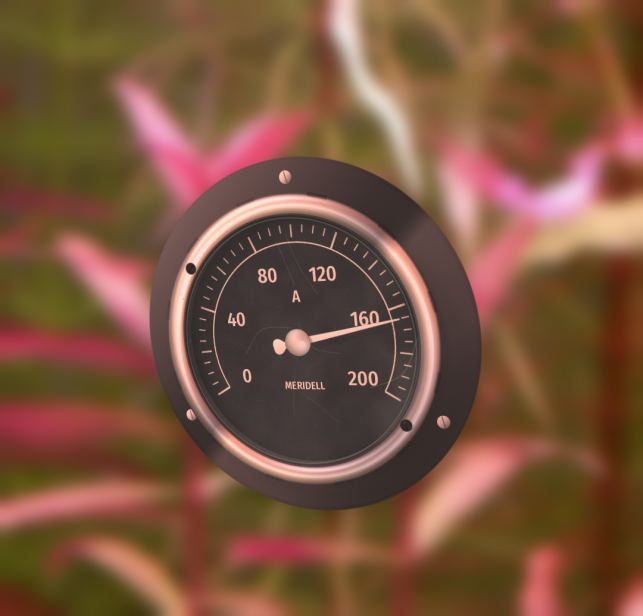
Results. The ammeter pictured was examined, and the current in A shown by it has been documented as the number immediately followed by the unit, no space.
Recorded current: 165A
